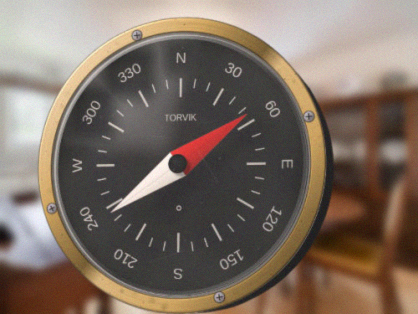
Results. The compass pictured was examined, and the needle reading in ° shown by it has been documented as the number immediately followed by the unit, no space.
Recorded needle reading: 55°
